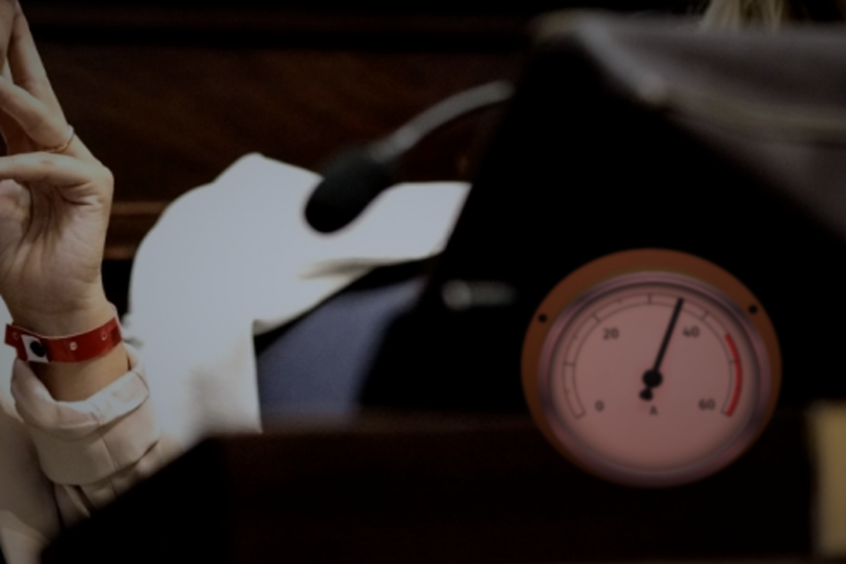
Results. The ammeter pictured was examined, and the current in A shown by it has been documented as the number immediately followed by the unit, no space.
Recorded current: 35A
